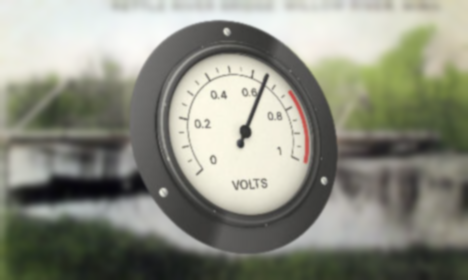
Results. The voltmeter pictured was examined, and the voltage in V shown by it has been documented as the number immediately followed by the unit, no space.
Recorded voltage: 0.65V
